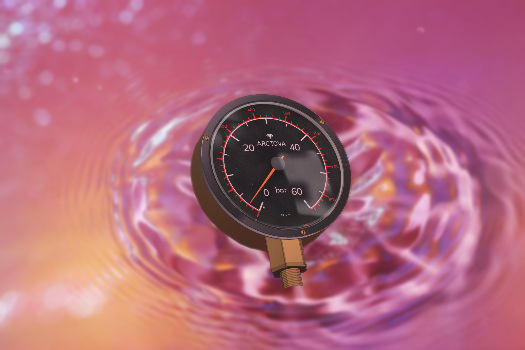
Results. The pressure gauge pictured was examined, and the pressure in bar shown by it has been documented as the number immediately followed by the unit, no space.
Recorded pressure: 2.5bar
